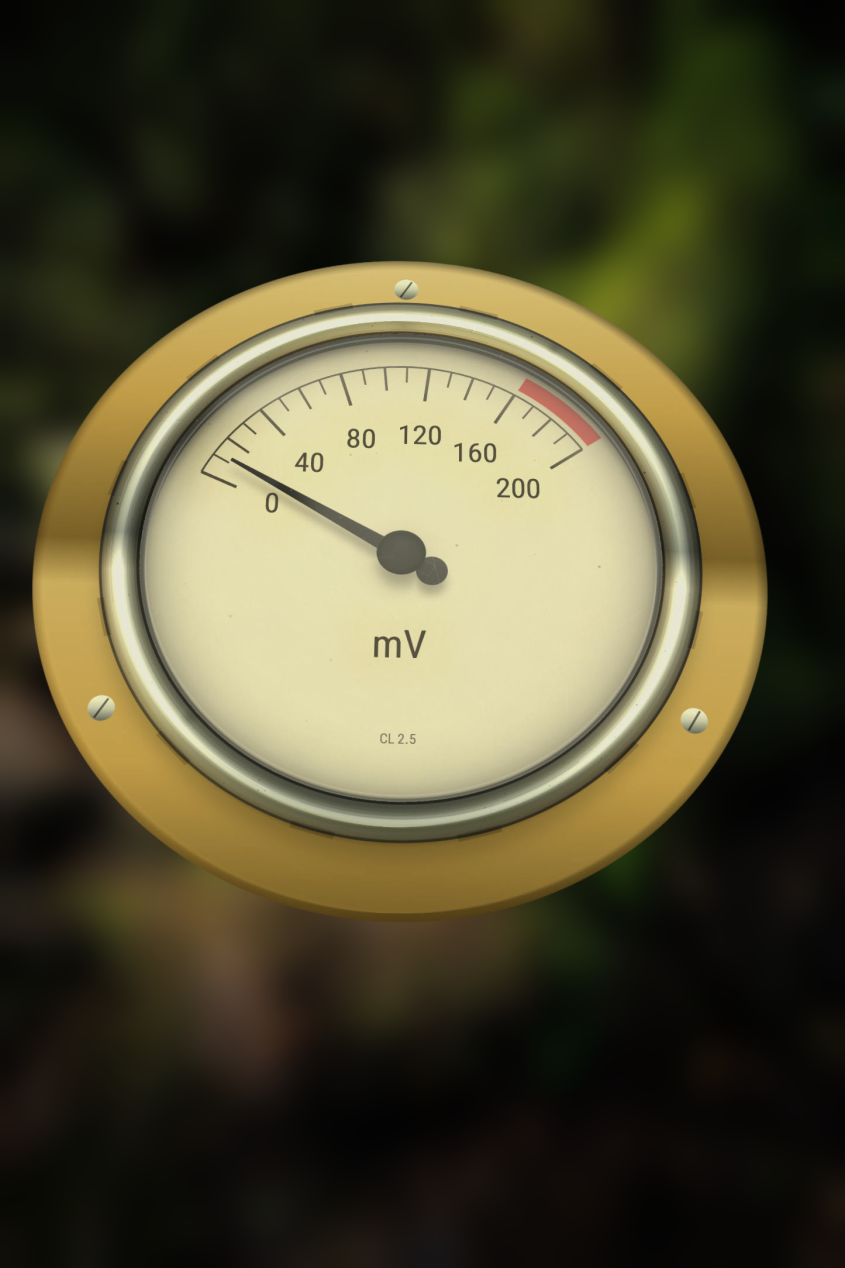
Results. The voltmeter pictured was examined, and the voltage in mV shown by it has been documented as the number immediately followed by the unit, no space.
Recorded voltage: 10mV
